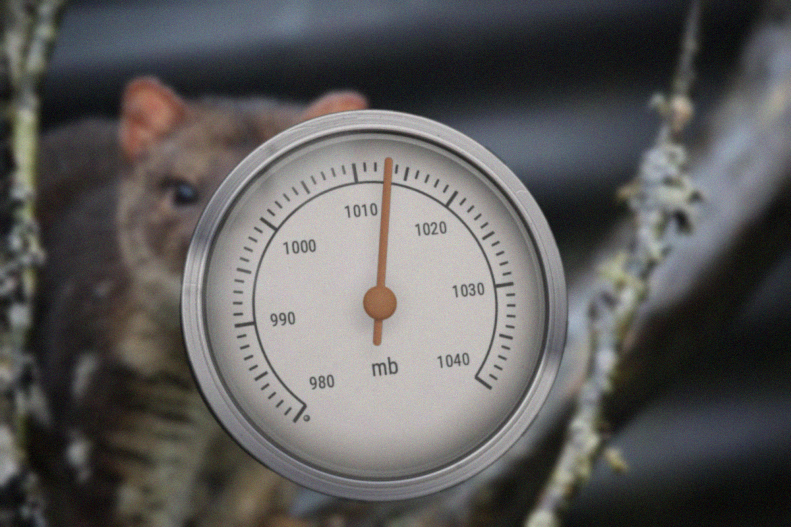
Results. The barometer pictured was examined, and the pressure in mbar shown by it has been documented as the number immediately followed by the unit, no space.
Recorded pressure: 1013mbar
